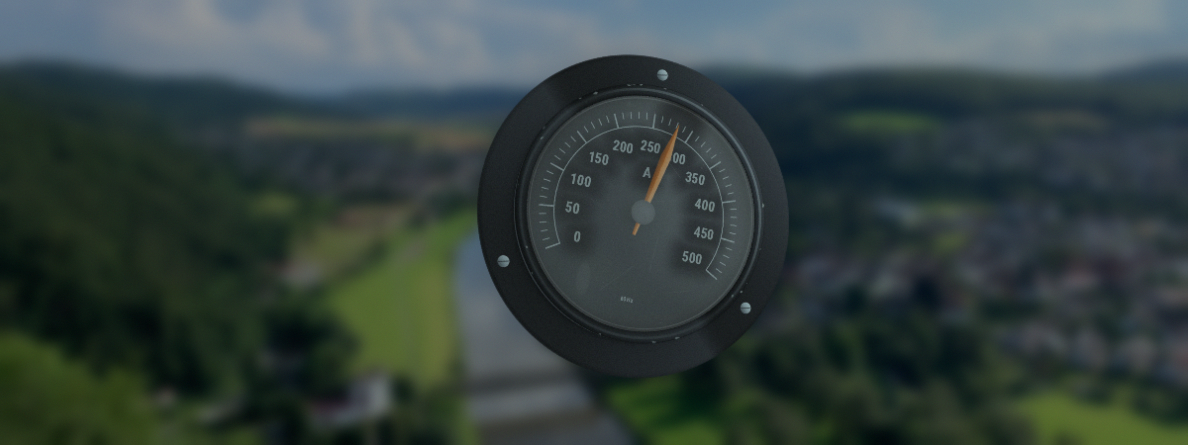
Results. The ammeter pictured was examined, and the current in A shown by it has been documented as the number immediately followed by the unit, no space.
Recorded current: 280A
